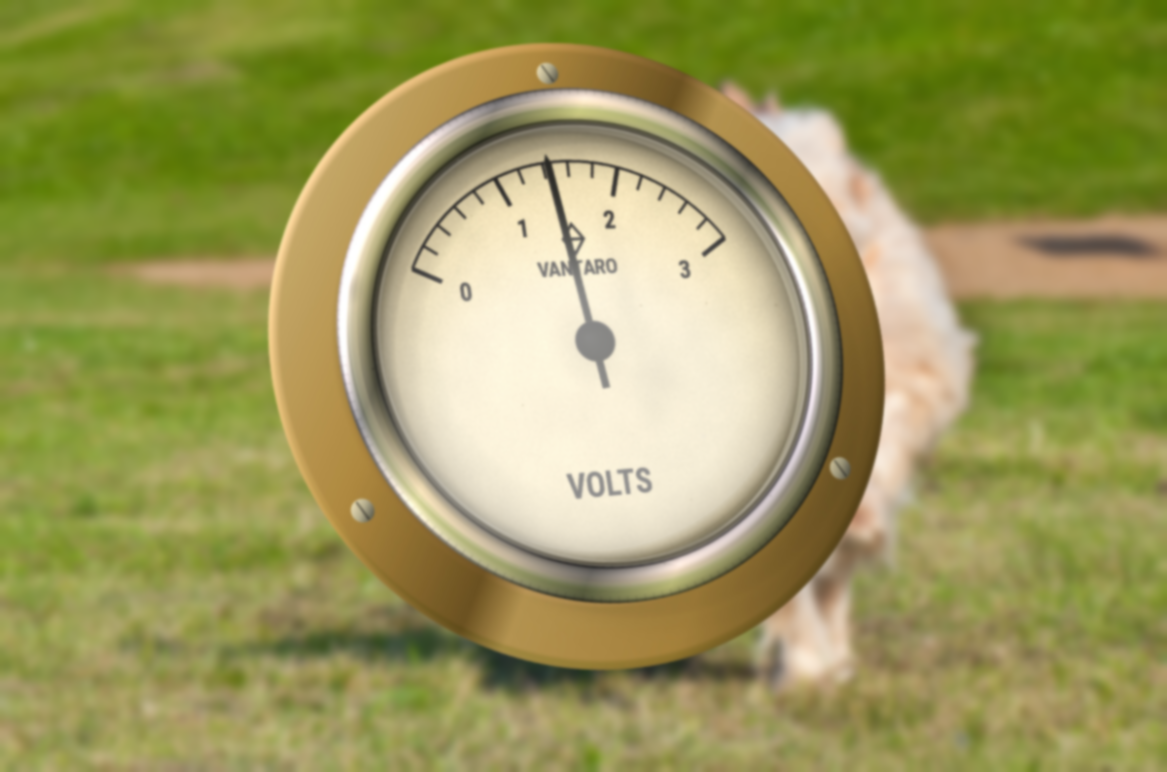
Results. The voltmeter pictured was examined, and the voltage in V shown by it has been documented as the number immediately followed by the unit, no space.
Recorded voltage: 1.4V
